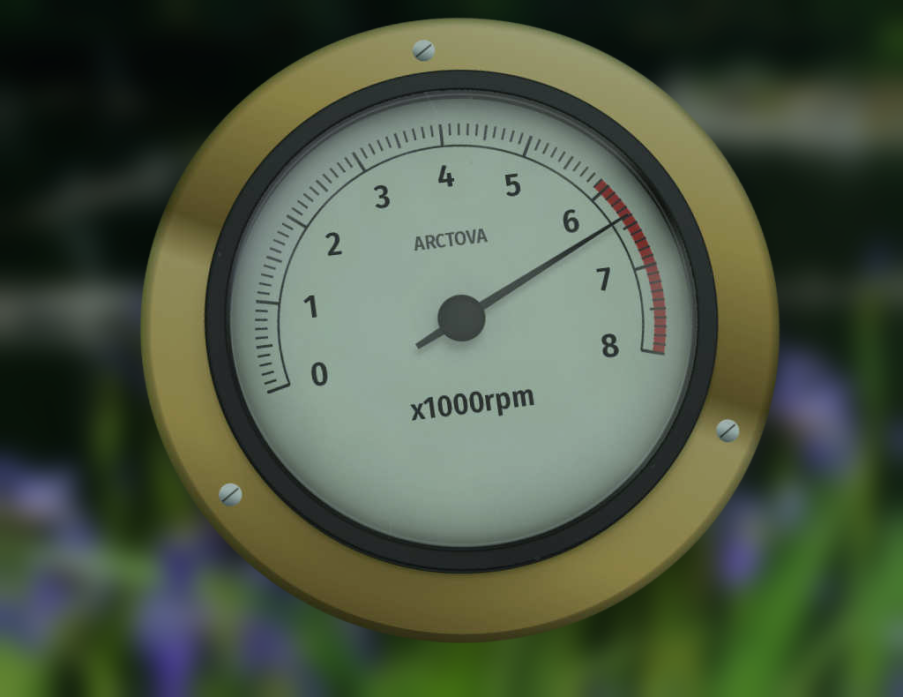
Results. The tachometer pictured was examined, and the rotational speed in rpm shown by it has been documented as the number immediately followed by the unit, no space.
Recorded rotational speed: 6400rpm
